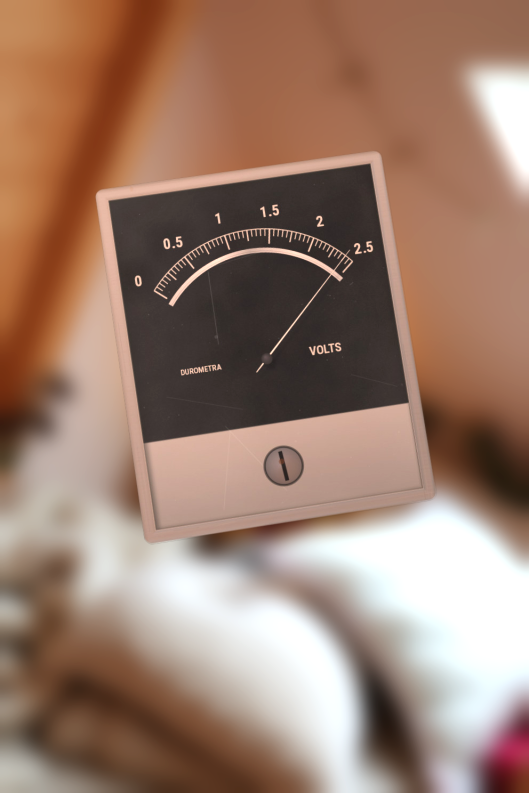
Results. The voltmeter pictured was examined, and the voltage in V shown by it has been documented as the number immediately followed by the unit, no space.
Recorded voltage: 2.4V
